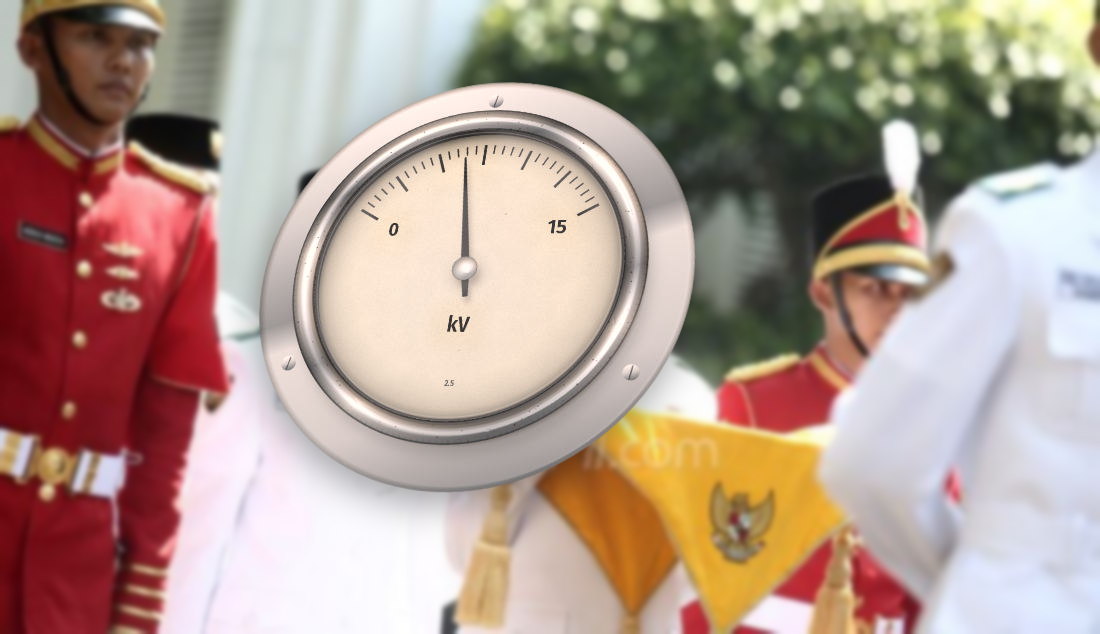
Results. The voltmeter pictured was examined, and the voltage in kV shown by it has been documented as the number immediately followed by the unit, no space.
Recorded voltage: 6.5kV
